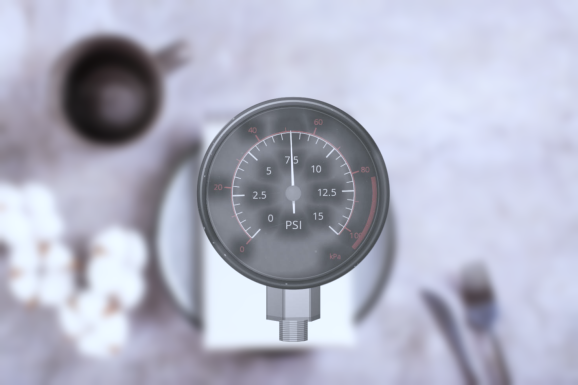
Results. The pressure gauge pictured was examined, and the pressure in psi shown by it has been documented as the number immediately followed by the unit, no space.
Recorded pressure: 7.5psi
